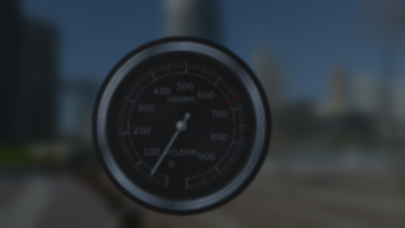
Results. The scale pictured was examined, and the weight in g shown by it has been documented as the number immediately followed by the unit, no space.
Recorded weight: 50g
